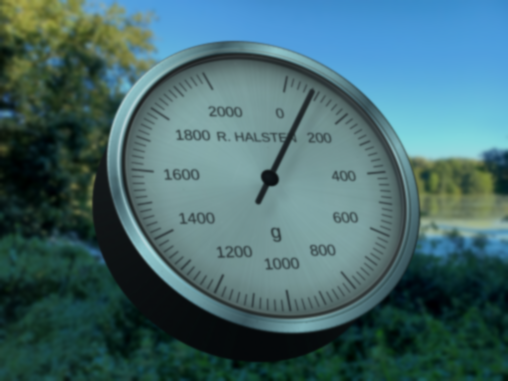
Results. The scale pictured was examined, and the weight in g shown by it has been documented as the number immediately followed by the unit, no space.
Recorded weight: 80g
